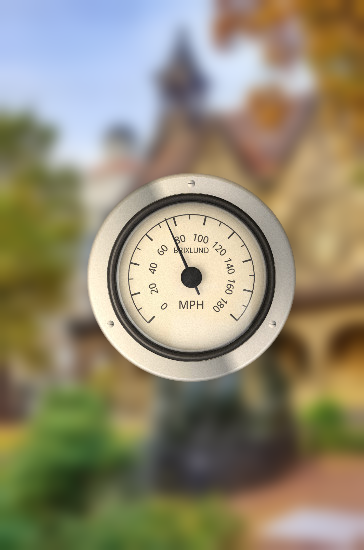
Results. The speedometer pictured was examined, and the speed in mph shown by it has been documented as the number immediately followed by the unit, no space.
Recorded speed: 75mph
